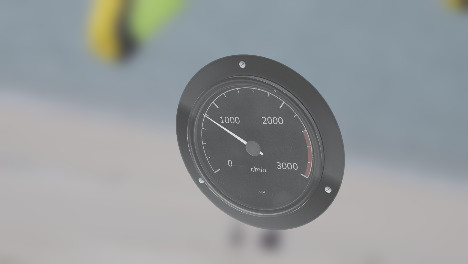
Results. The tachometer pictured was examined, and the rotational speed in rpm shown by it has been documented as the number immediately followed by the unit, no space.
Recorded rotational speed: 800rpm
